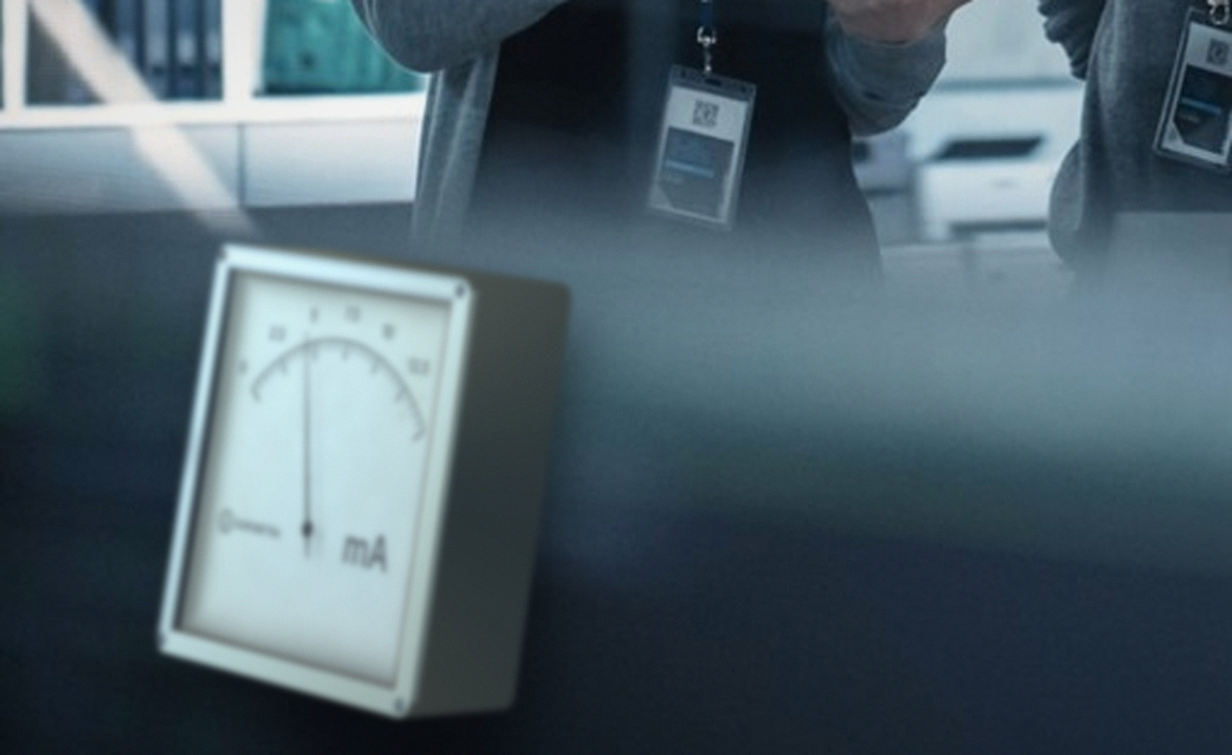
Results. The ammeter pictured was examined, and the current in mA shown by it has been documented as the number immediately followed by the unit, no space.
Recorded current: 5mA
